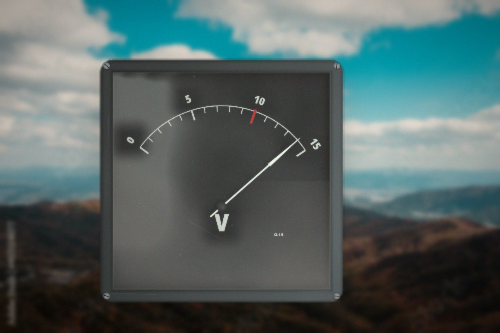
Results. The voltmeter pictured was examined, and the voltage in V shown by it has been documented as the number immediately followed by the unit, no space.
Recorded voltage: 14V
